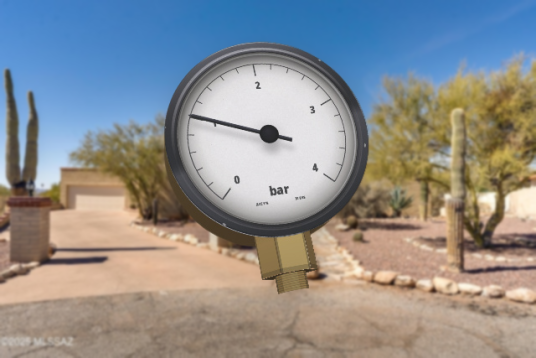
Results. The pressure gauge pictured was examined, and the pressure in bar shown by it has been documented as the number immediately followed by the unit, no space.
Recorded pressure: 1bar
